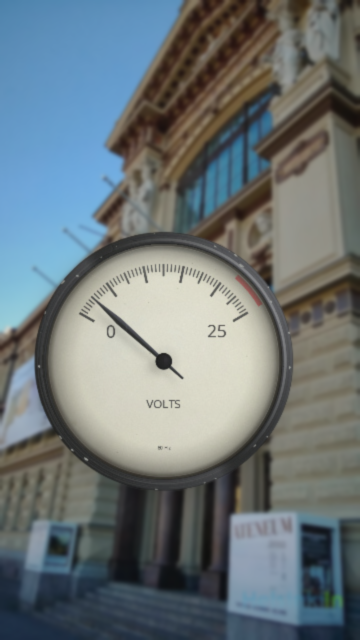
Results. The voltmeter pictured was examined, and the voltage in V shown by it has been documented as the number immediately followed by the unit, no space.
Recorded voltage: 2.5V
